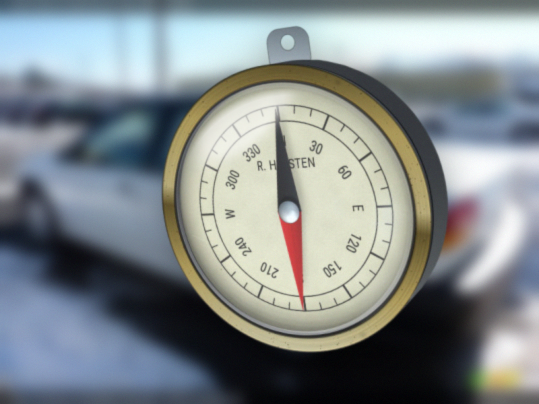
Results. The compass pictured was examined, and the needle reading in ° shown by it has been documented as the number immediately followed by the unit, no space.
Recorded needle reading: 180°
